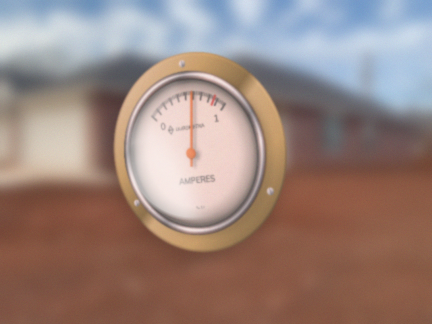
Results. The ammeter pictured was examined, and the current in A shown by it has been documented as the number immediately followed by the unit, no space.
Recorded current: 0.6A
